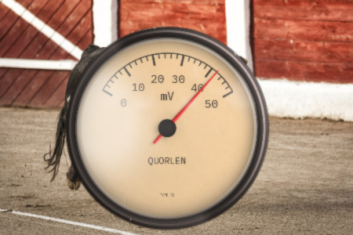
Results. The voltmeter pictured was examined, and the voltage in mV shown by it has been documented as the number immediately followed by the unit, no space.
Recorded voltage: 42mV
